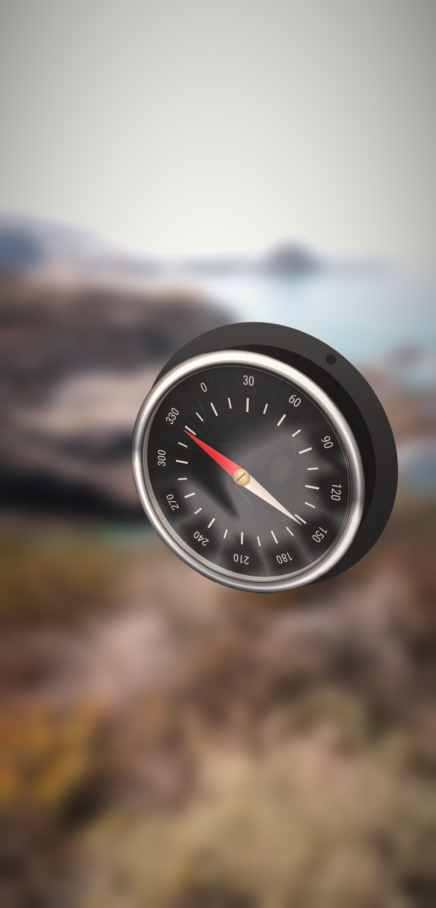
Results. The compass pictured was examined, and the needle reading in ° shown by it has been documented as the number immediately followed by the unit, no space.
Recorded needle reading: 330°
